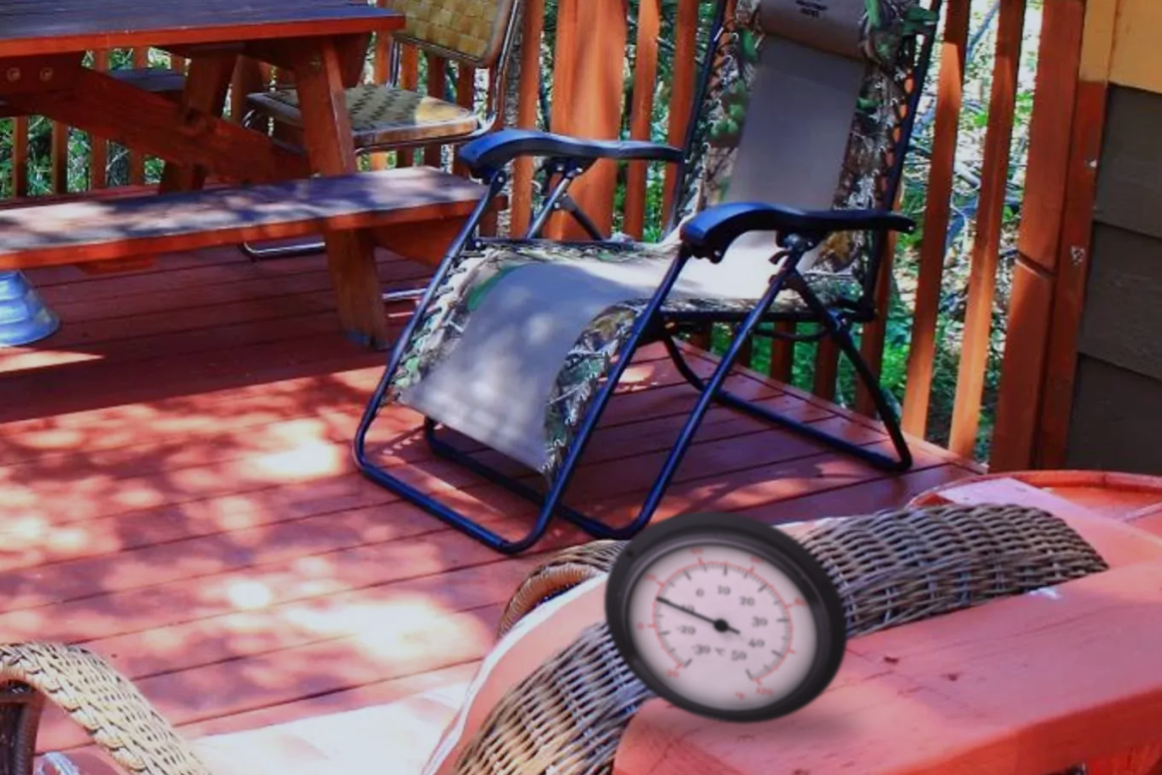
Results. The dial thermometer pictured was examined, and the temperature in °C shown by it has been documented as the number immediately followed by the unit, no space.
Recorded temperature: -10°C
